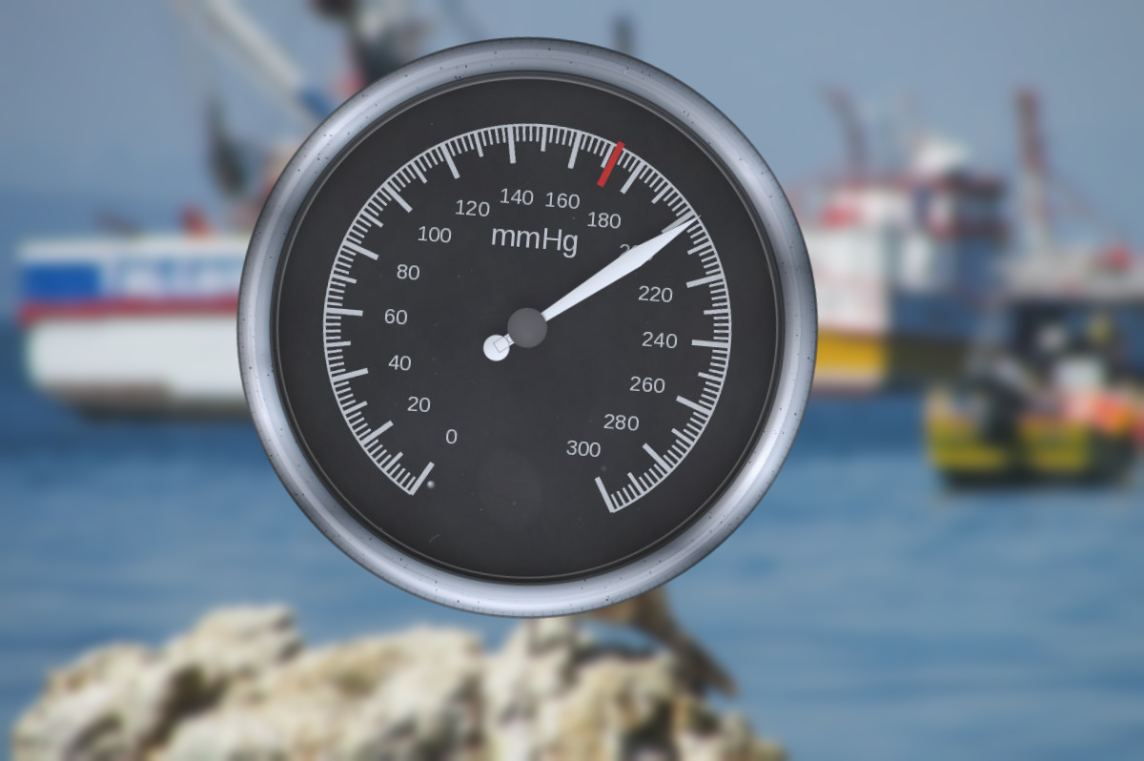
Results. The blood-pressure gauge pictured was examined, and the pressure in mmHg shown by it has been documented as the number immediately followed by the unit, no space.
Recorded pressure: 202mmHg
